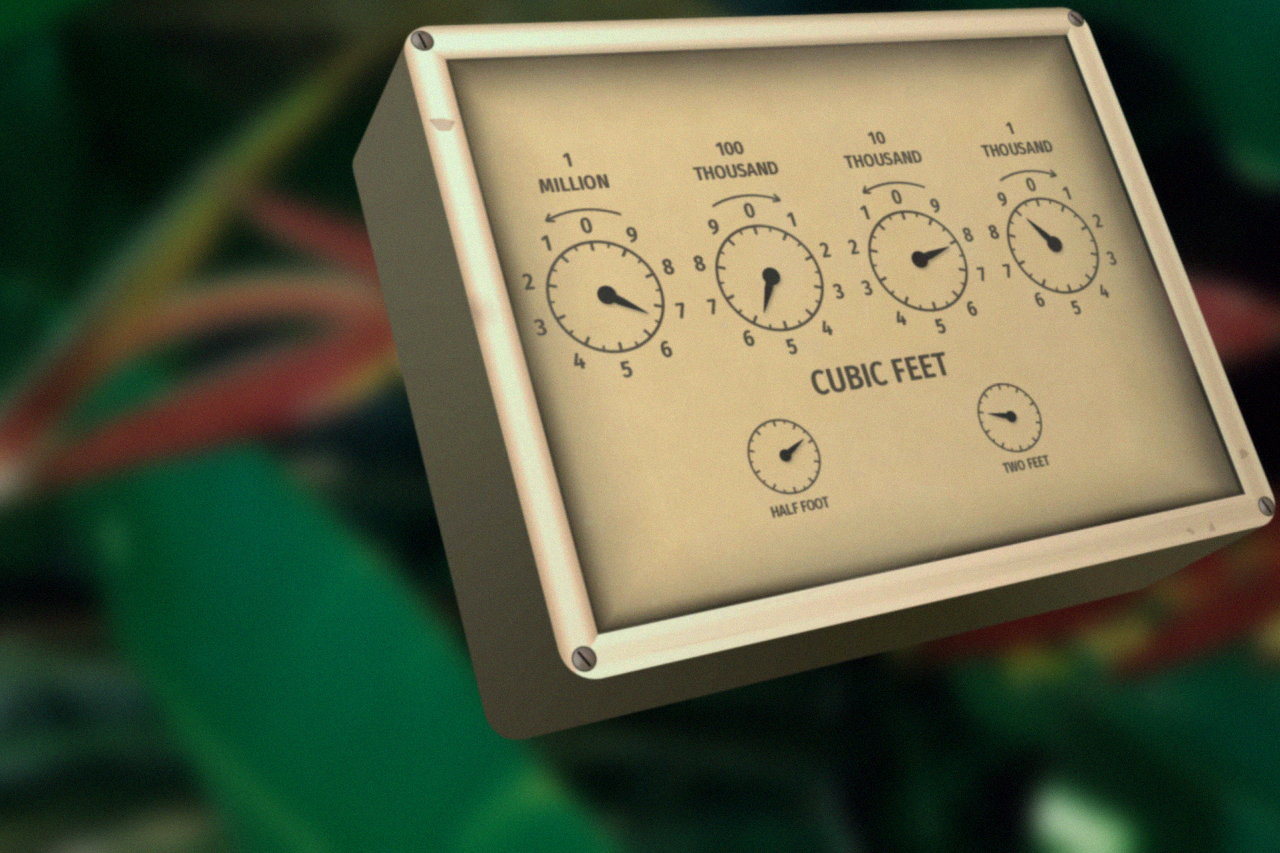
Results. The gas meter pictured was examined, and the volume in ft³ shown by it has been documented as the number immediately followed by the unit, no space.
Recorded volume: 657900ft³
